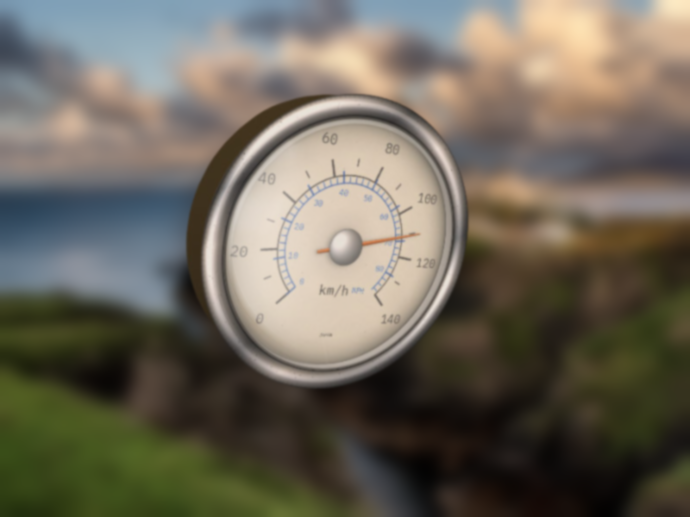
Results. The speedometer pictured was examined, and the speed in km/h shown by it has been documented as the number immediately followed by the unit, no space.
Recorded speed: 110km/h
